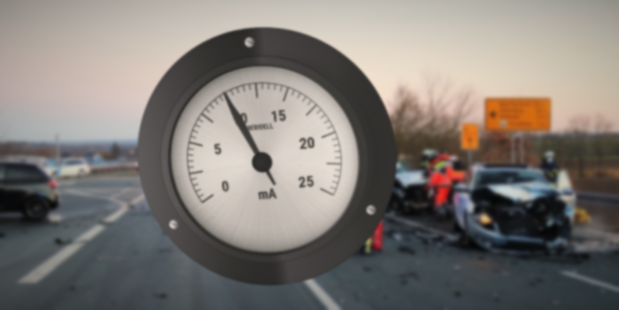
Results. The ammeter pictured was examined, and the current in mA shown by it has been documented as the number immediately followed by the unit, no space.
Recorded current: 10mA
